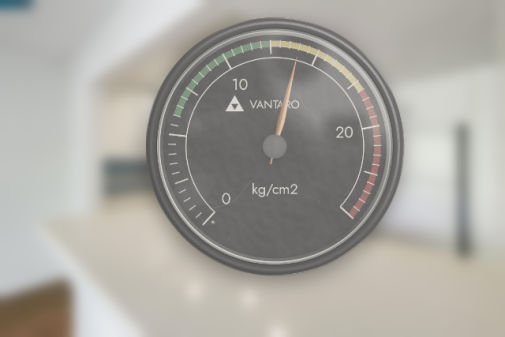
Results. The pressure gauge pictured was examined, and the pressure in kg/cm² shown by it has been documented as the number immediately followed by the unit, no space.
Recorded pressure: 14kg/cm²
